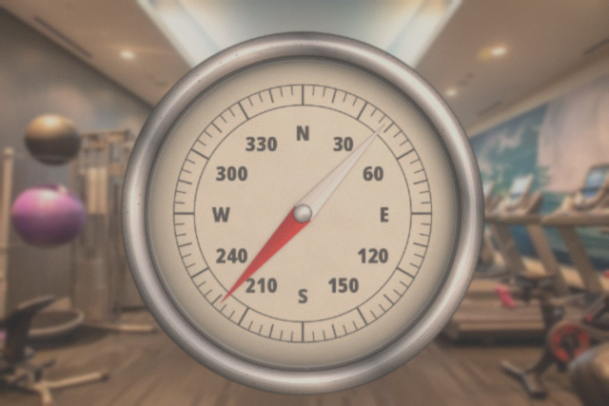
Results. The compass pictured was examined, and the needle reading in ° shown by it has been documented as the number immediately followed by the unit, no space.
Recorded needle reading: 222.5°
